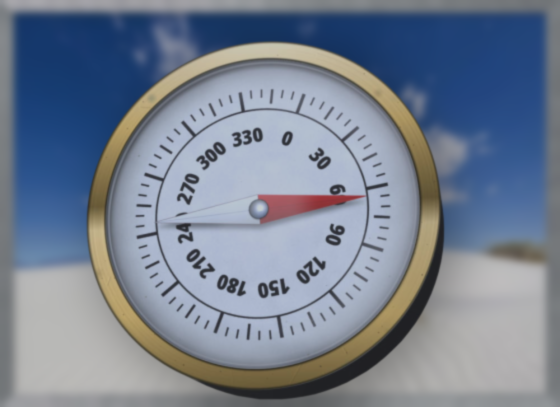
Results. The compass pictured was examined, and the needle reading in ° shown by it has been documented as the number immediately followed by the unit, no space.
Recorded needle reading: 65°
